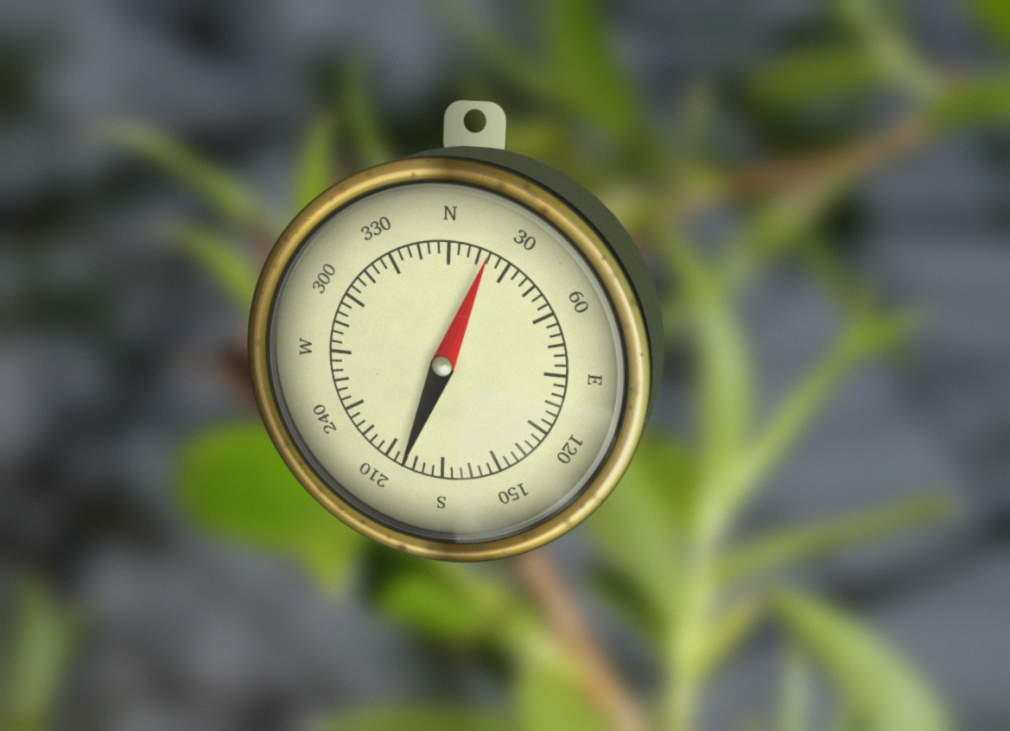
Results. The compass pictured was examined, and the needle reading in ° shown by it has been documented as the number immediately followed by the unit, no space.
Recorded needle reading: 20°
